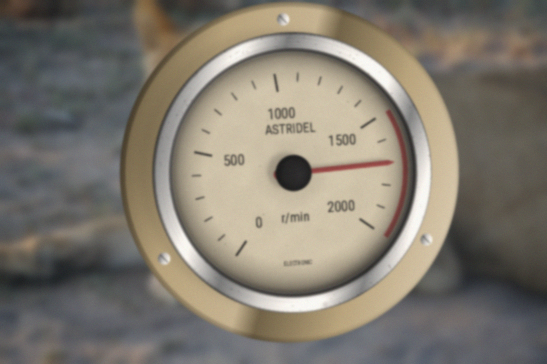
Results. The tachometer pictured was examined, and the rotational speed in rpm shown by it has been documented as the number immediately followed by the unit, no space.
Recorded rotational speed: 1700rpm
